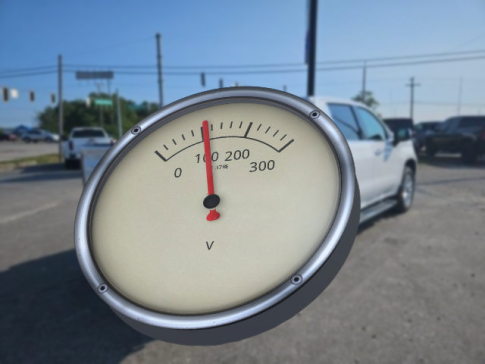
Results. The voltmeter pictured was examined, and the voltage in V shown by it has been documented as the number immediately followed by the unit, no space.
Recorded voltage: 110V
